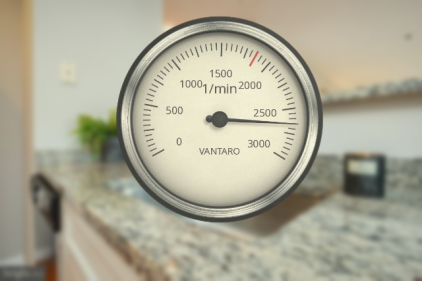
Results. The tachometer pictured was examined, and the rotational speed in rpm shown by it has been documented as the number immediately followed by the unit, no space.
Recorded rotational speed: 2650rpm
